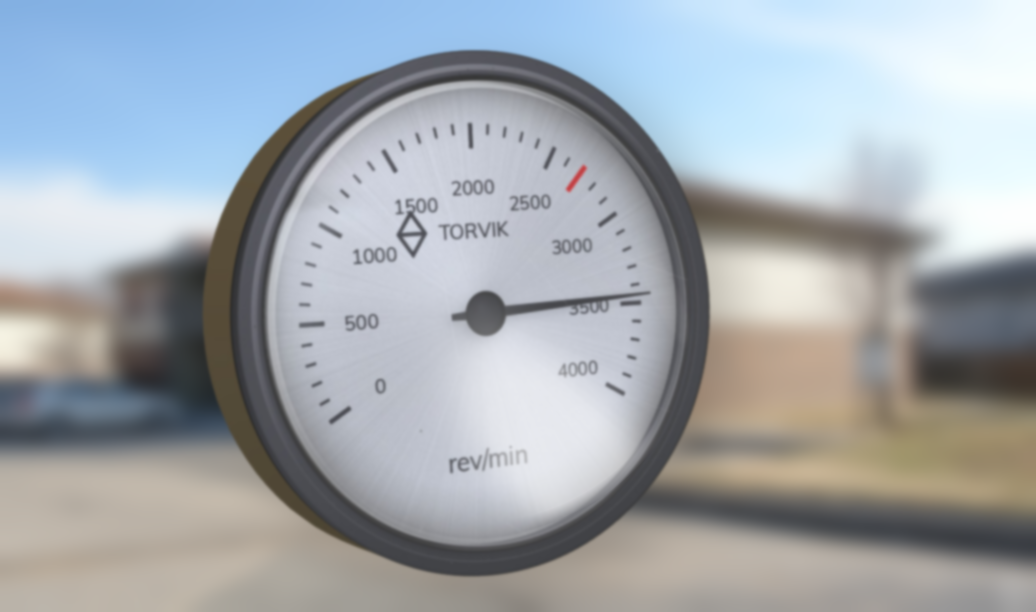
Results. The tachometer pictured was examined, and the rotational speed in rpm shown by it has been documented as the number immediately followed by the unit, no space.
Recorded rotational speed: 3450rpm
